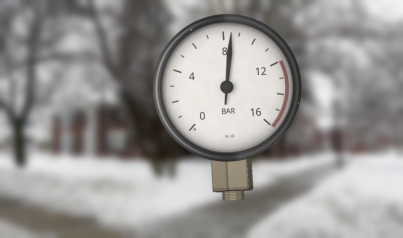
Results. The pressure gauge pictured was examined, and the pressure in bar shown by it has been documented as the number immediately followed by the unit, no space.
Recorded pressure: 8.5bar
